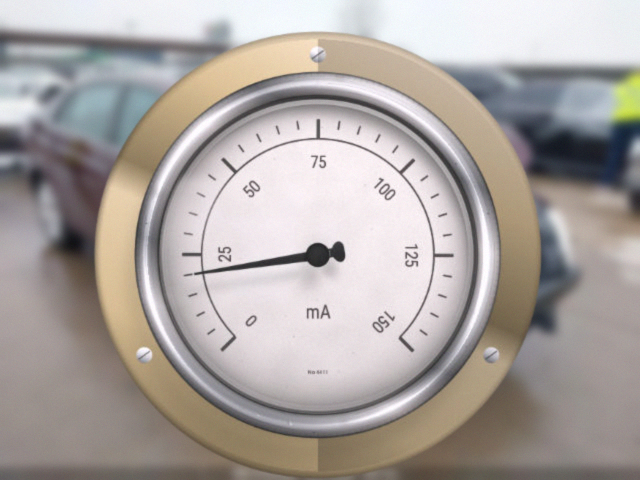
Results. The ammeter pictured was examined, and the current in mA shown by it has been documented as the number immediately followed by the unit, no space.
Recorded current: 20mA
